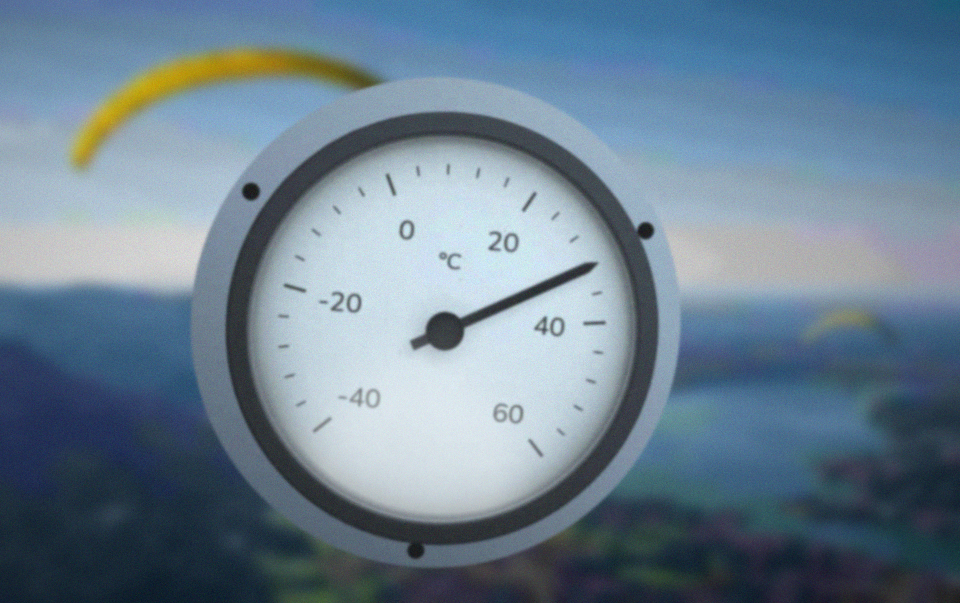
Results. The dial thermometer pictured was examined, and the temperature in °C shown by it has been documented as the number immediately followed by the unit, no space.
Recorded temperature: 32°C
